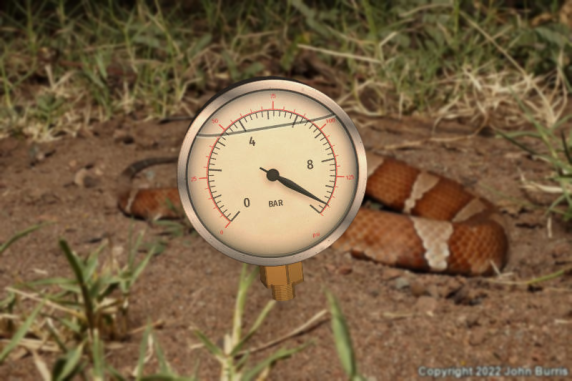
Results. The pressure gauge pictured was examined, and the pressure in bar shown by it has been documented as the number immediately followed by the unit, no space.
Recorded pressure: 9.6bar
